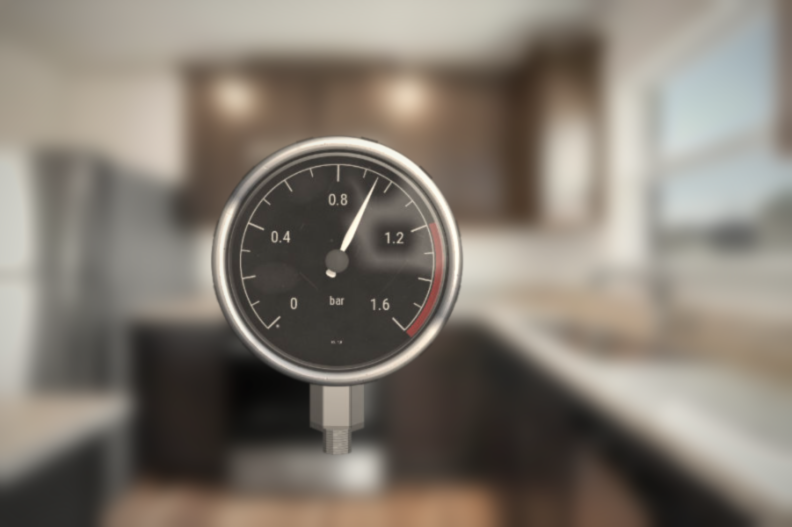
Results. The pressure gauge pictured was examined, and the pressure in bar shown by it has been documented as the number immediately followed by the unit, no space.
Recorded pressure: 0.95bar
